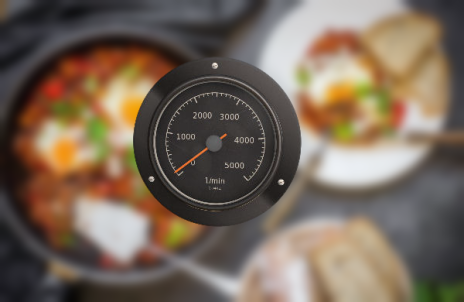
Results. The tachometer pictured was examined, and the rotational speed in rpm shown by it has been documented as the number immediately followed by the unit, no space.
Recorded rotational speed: 100rpm
